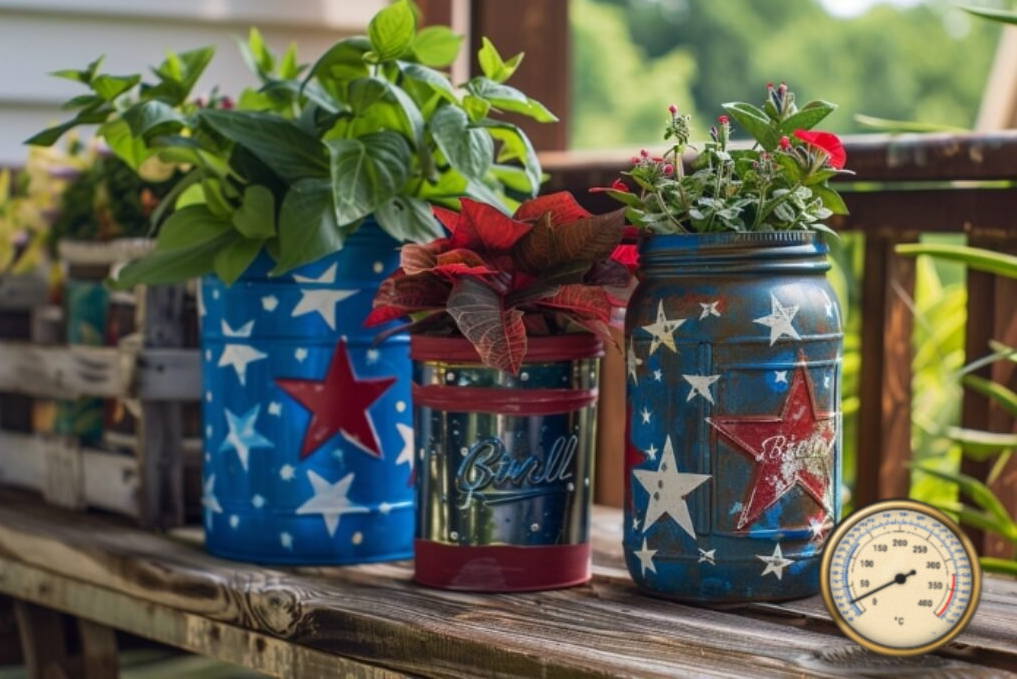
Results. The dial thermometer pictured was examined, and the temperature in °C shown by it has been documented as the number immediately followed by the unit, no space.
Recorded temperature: 25°C
